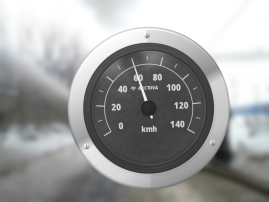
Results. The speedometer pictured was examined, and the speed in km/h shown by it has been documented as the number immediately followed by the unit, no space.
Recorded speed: 60km/h
